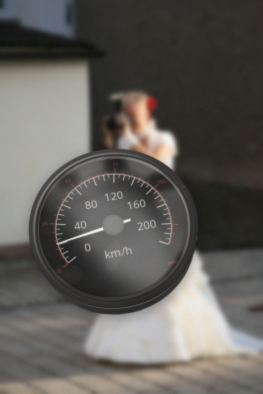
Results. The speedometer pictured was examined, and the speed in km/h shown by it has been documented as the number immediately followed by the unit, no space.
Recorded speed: 20km/h
